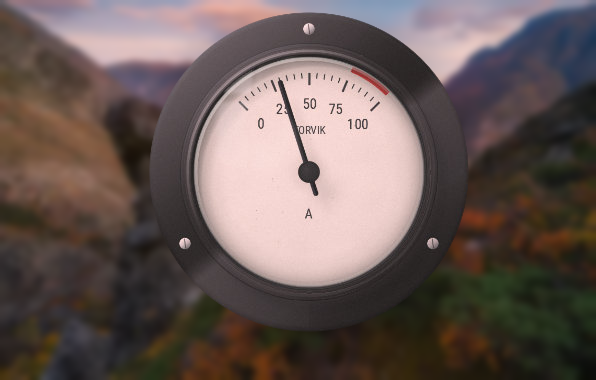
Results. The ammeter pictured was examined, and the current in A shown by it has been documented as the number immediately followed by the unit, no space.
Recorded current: 30A
